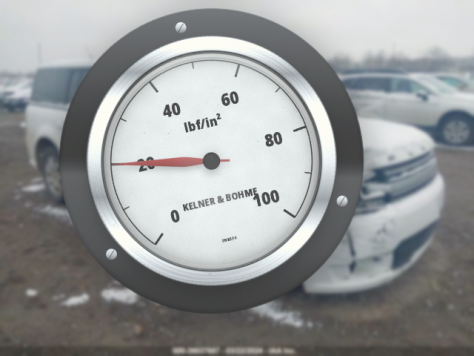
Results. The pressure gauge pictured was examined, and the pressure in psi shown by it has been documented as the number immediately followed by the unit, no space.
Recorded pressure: 20psi
